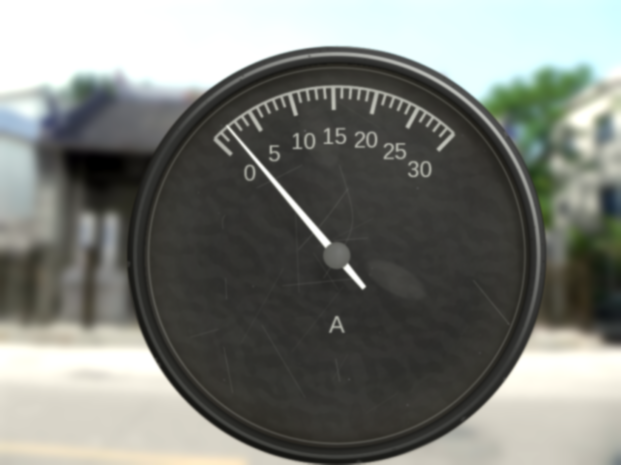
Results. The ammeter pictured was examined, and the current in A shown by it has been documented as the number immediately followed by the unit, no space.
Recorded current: 2A
